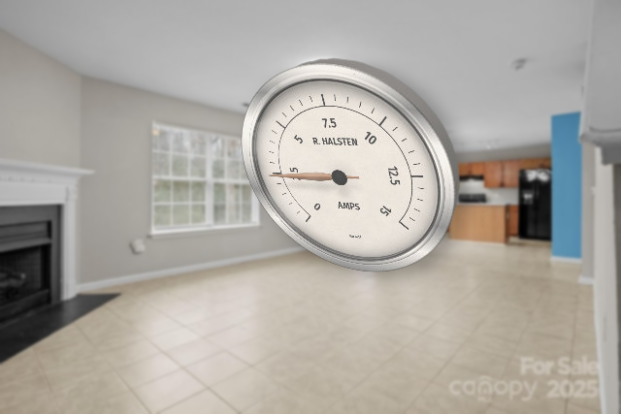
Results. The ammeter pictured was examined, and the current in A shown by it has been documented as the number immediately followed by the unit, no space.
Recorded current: 2.5A
